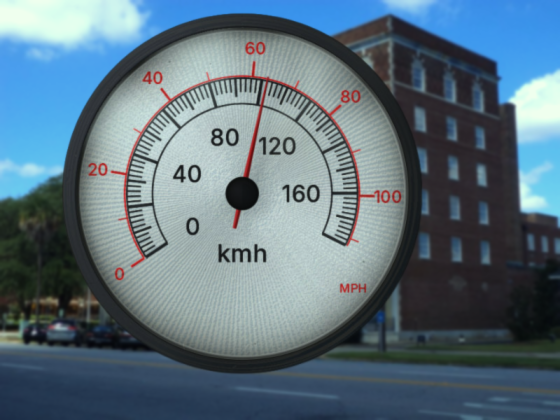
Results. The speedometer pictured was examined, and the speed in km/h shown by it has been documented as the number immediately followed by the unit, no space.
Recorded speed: 102km/h
